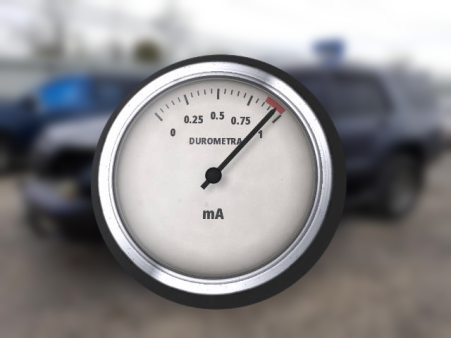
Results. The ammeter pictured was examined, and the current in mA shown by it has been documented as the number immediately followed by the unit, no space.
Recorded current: 0.95mA
